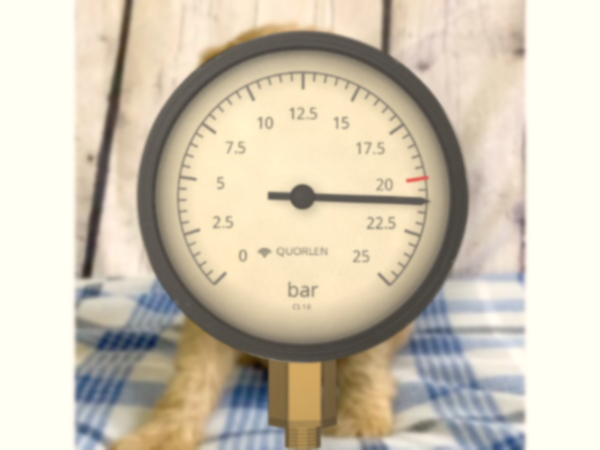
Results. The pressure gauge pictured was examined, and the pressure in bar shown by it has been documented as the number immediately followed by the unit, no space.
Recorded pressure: 21bar
